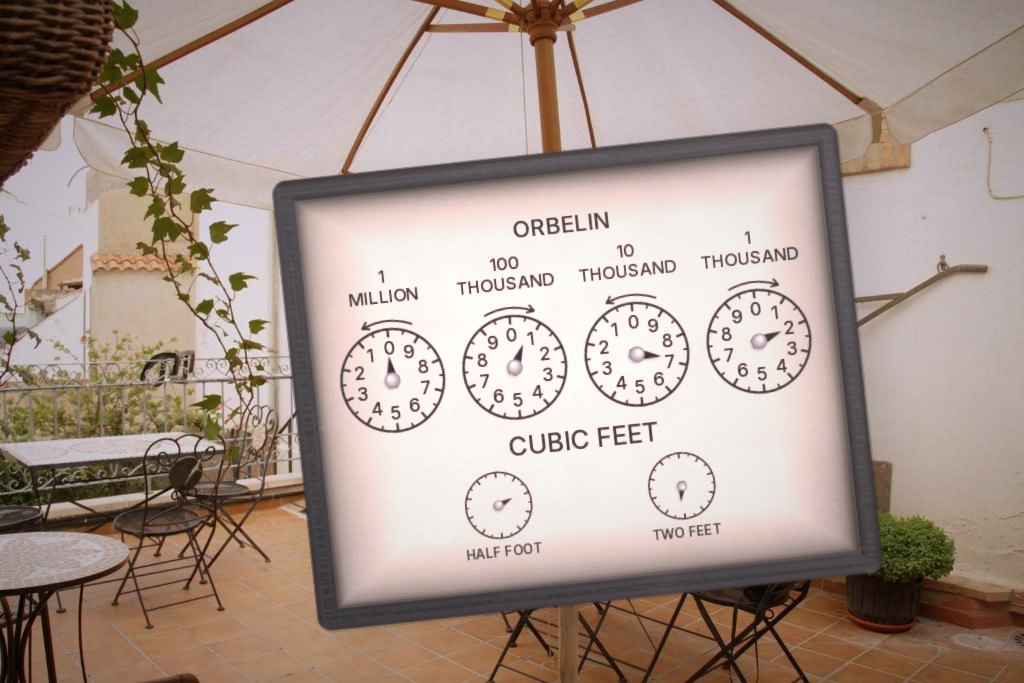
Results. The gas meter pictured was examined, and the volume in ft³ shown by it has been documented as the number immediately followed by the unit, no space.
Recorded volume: 7200ft³
